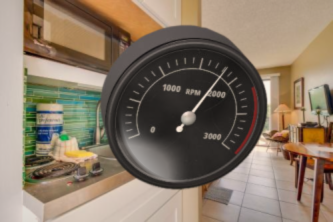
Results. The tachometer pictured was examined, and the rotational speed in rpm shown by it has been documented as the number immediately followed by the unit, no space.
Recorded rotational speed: 1800rpm
